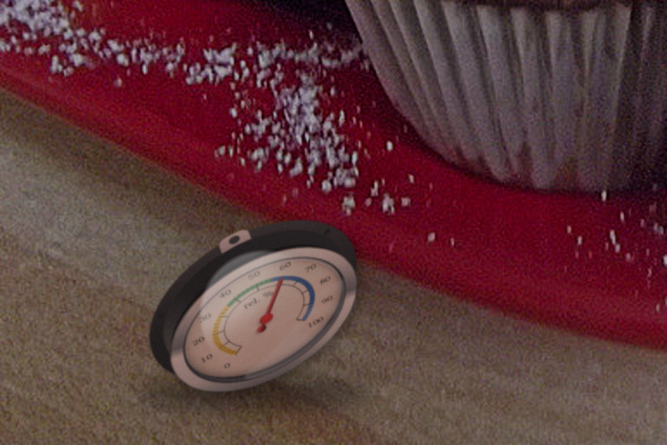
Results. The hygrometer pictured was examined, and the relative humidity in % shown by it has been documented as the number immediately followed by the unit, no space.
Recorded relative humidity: 60%
